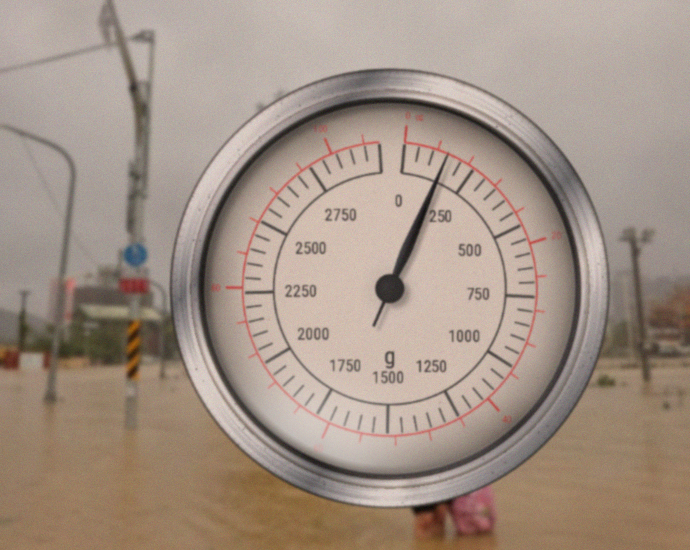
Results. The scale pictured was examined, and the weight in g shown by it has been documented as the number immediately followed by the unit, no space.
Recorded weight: 150g
